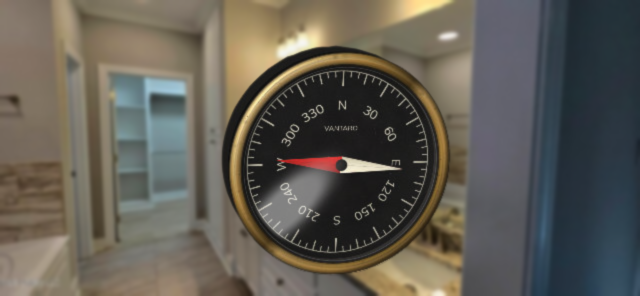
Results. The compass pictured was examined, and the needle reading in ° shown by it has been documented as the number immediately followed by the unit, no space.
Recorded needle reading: 275°
